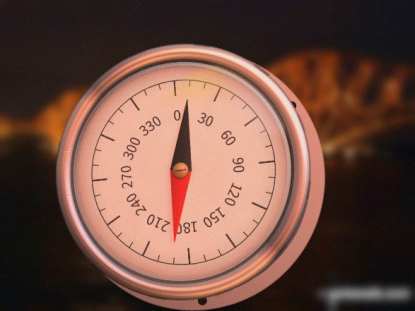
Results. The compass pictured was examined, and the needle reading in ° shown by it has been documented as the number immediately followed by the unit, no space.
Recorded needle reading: 190°
